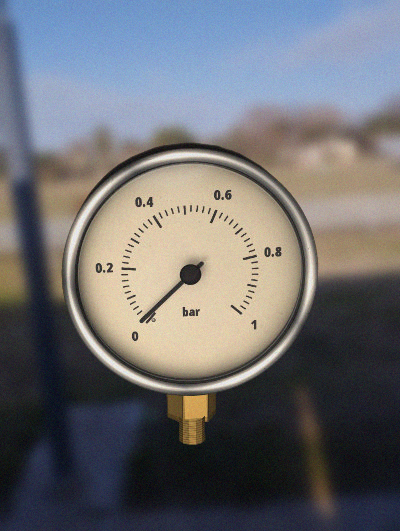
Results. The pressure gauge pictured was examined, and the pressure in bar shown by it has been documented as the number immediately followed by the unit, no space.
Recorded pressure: 0.02bar
